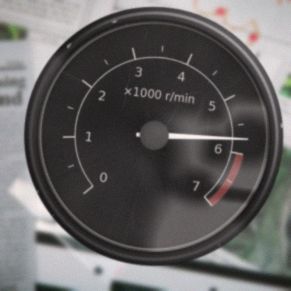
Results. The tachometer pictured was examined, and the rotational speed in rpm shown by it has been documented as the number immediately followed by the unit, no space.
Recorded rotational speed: 5750rpm
